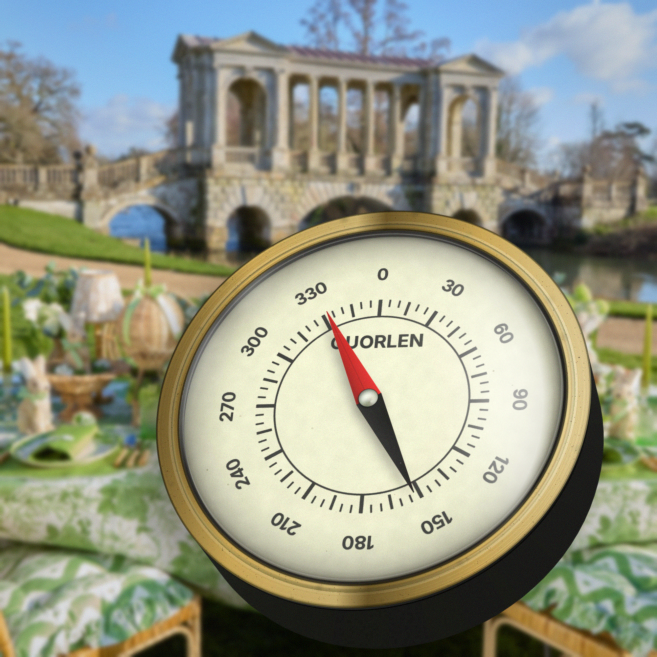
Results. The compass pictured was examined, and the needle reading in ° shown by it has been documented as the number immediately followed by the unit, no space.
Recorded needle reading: 332.5°
